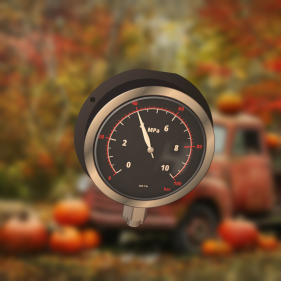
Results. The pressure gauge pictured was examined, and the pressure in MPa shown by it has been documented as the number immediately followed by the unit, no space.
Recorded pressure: 4MPa
